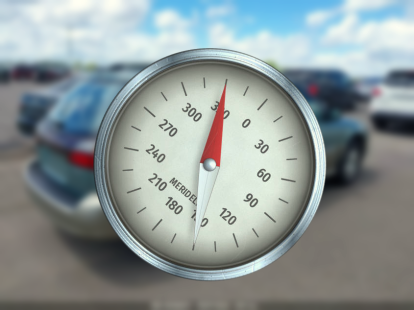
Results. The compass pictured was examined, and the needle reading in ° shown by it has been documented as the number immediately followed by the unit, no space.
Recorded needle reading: 330°
